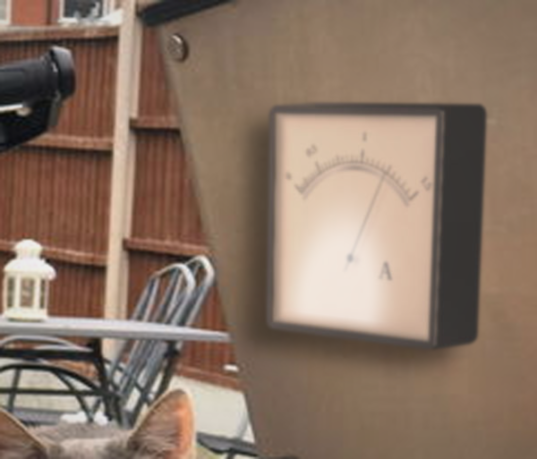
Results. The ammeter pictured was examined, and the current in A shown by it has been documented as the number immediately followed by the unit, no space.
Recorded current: 1.25A
